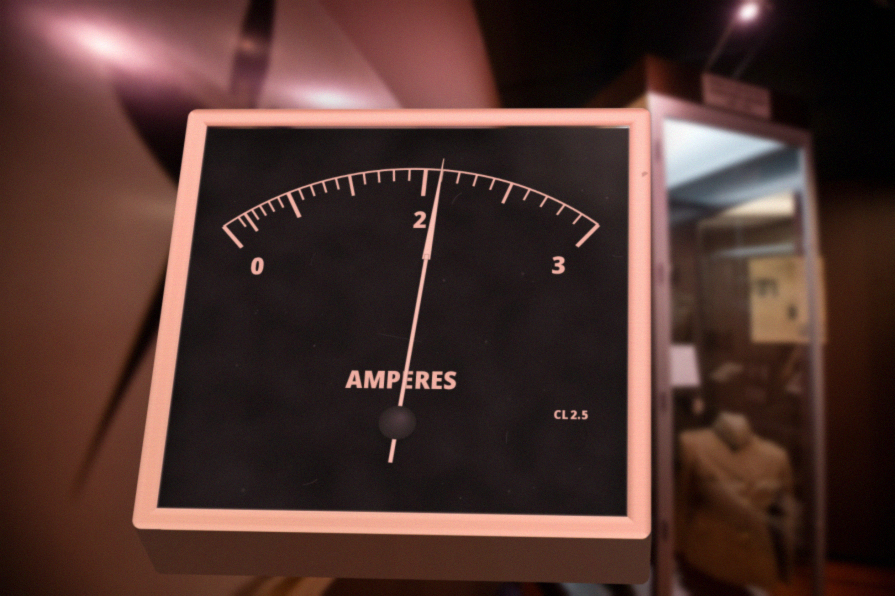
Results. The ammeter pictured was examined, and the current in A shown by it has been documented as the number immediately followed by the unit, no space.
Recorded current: 2.1A
